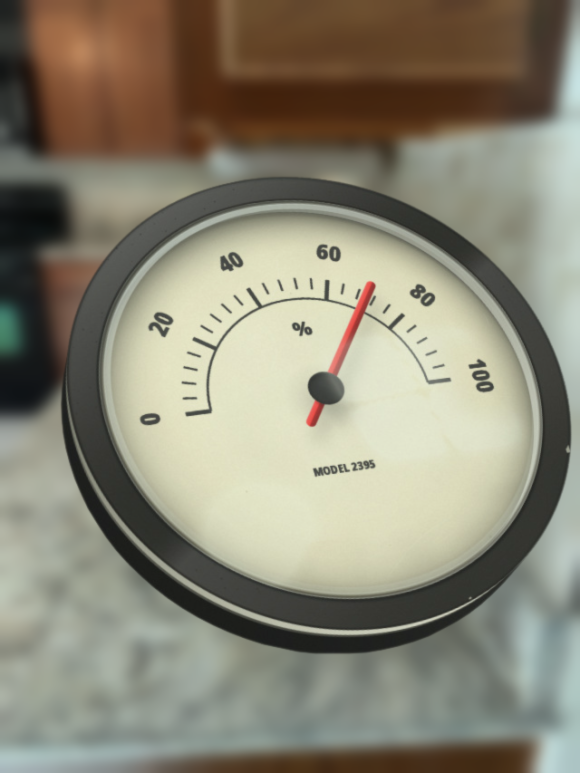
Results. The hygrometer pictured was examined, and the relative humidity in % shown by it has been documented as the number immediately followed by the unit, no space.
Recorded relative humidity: 70%
